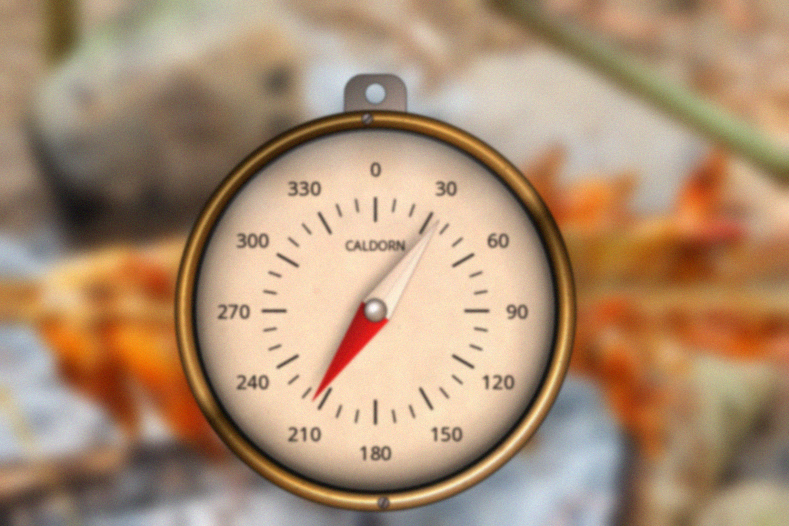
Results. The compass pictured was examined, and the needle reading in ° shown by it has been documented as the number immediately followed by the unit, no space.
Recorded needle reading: 215°
